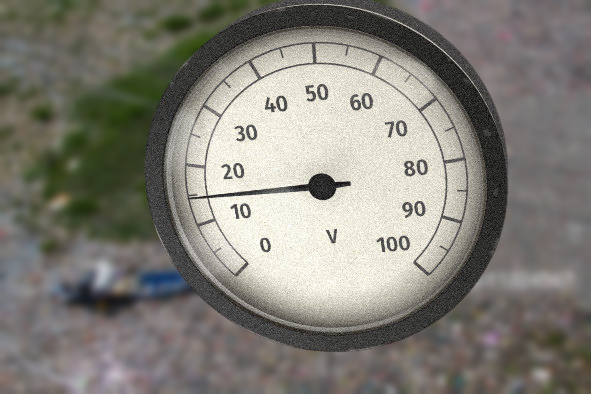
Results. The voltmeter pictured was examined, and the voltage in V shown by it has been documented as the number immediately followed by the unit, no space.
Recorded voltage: 15V
